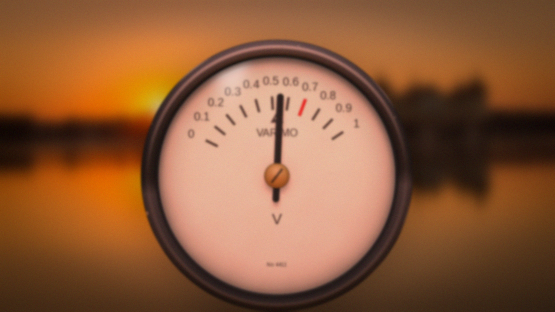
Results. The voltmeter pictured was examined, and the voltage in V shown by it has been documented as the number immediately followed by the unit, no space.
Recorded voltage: 0.55V
